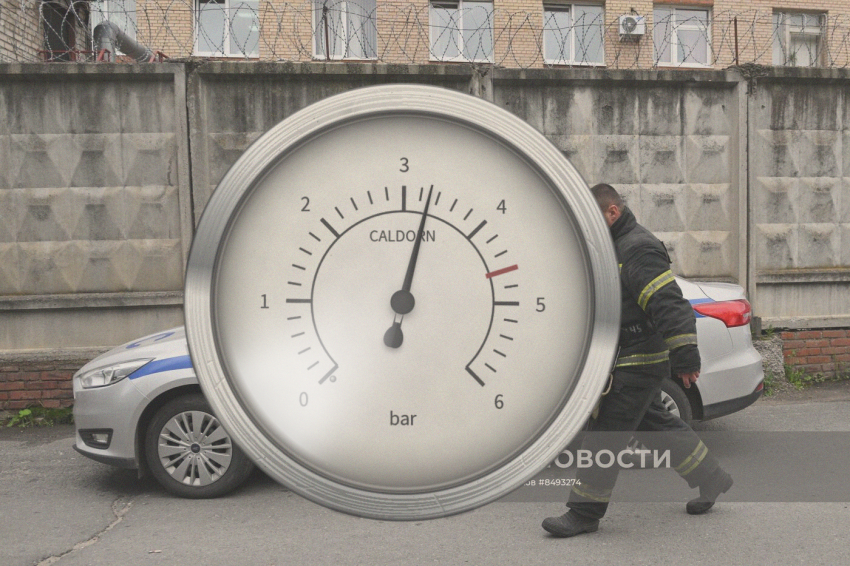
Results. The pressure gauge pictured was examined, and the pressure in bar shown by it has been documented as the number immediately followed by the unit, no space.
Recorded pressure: 3.3bar
